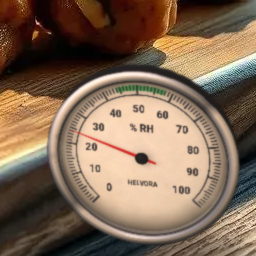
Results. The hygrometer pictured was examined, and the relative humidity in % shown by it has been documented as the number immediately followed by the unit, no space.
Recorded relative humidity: 25%
